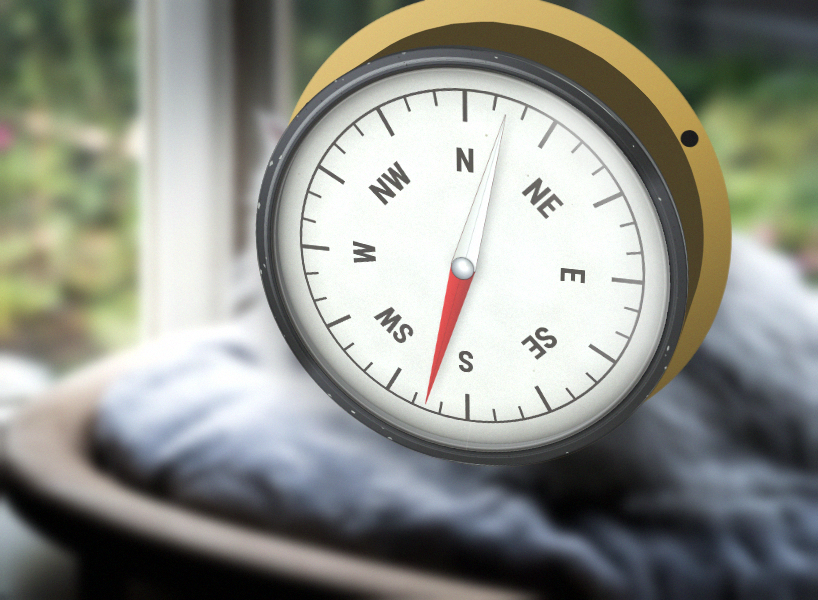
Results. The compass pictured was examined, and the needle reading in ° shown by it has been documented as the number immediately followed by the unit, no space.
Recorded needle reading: 195°
